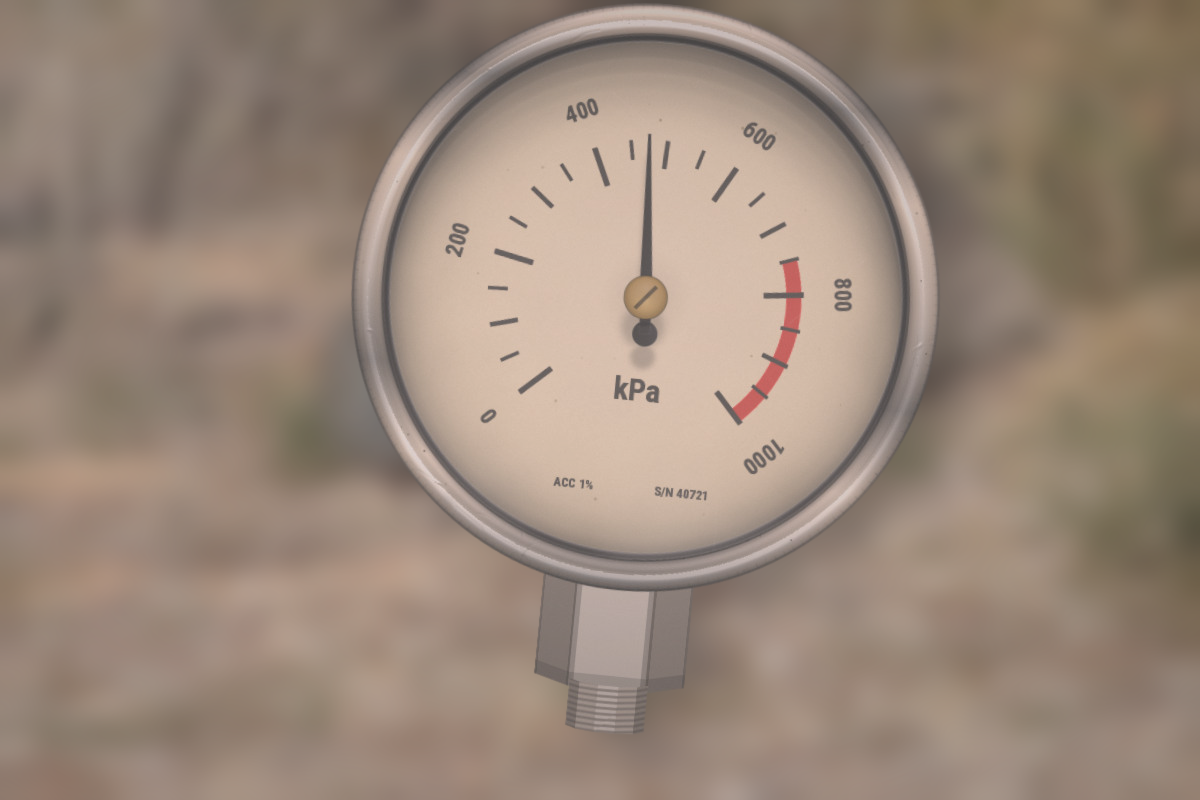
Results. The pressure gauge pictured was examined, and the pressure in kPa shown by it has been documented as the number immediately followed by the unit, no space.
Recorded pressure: 475kPa
